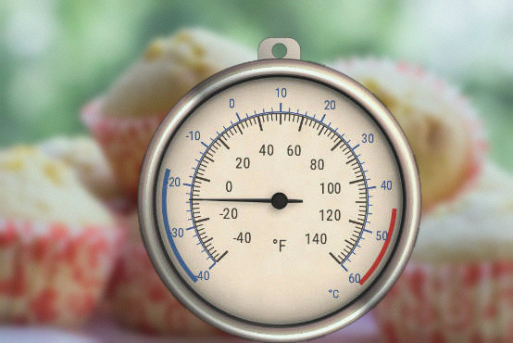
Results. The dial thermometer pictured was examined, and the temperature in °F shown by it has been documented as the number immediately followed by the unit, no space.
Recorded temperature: -10°F
